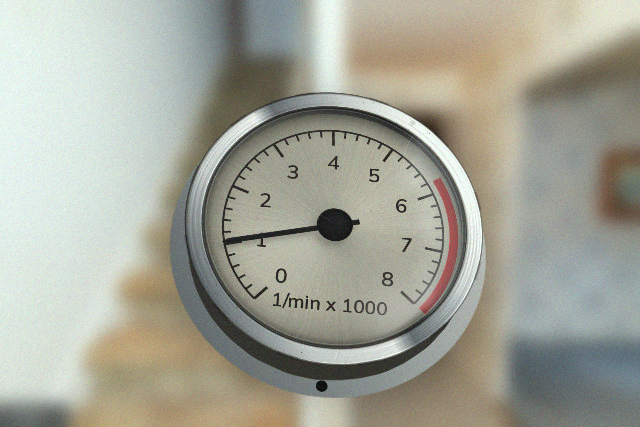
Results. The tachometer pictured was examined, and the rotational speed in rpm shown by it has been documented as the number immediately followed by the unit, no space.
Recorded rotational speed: 1000rpm
